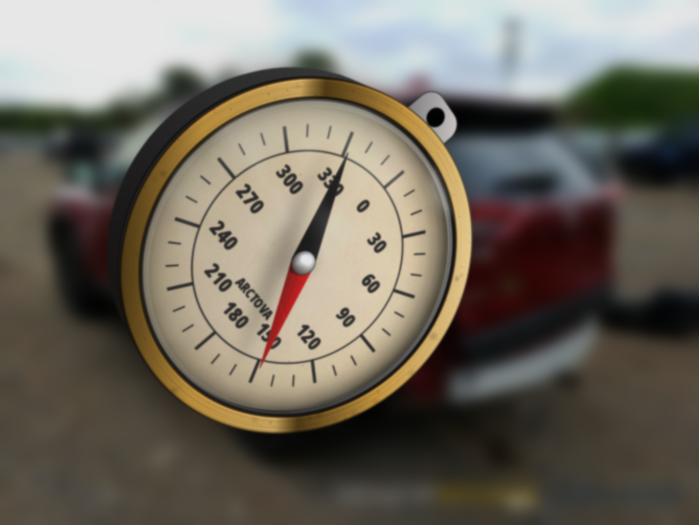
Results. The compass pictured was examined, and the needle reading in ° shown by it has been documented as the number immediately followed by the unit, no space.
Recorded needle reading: 150°
